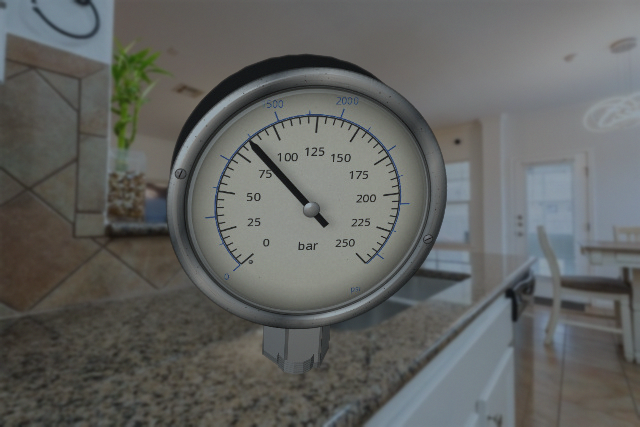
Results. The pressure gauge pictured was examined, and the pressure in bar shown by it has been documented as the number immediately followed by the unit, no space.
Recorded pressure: 85bar
